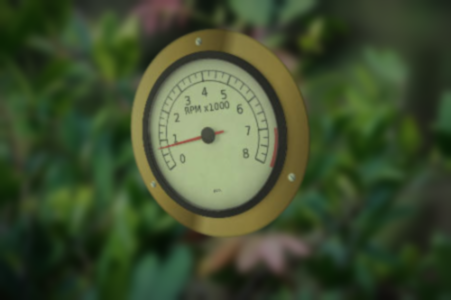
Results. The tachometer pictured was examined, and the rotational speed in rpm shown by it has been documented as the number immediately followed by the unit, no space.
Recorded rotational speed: 750rpm
